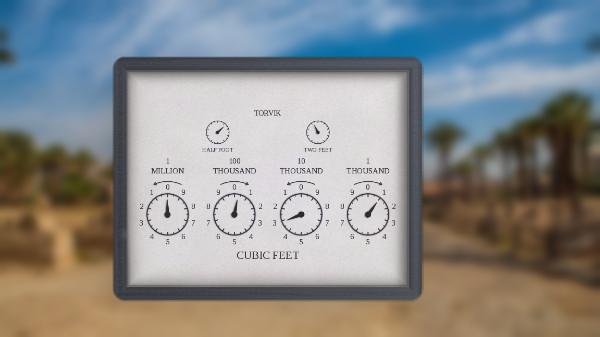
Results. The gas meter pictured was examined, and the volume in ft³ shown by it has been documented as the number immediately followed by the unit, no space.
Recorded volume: 3100ft³
